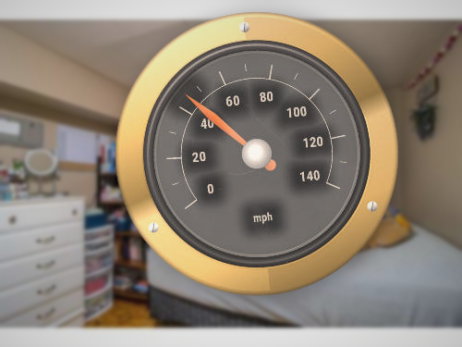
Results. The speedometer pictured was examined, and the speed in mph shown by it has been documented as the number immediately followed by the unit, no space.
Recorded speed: 45mph
